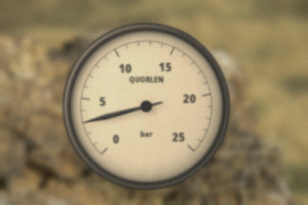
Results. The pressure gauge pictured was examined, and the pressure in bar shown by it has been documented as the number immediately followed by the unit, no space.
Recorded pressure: 3bar
